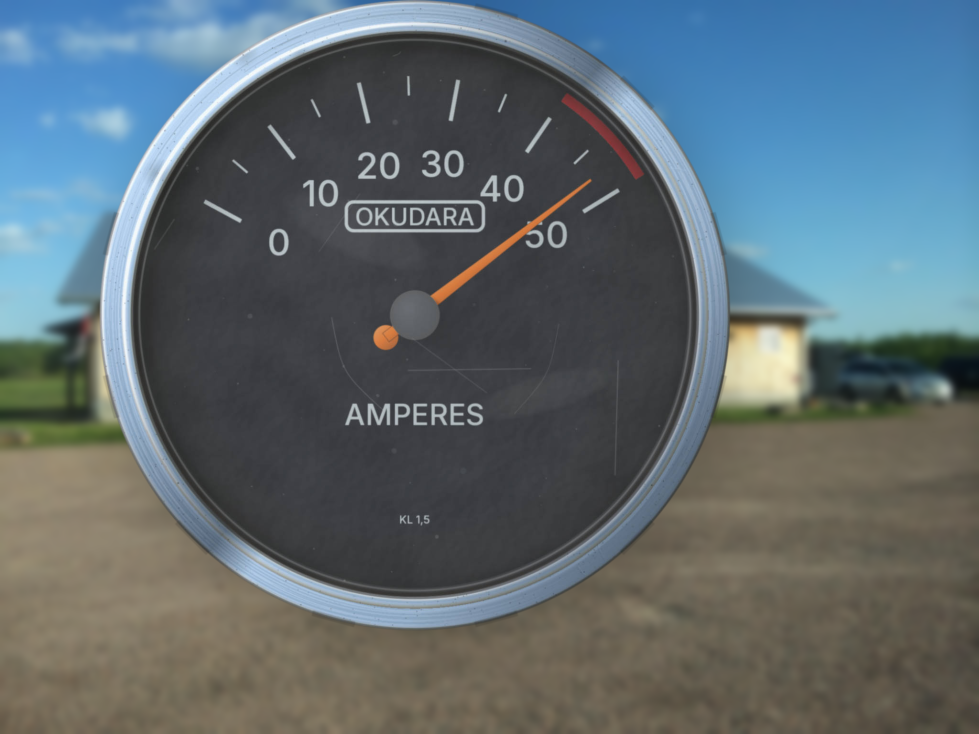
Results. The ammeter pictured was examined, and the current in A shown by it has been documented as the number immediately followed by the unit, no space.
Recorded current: 47.5A
